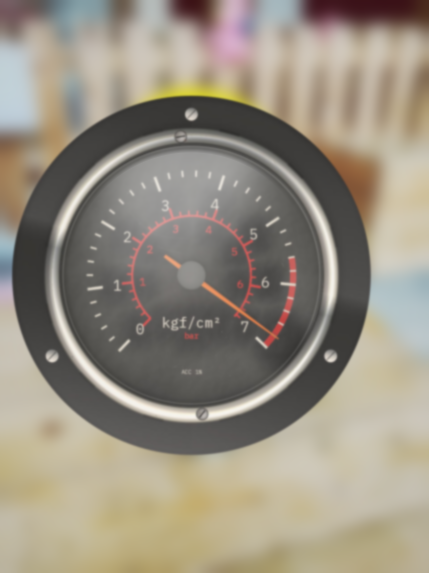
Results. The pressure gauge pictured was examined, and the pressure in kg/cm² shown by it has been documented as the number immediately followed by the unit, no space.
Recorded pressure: 6.8kg/cm²
